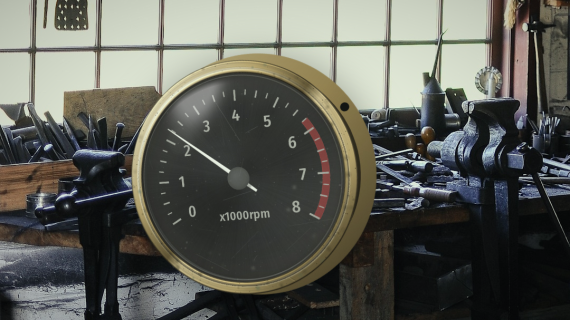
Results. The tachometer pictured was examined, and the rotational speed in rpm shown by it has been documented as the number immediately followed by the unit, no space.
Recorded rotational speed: 2250rpm
